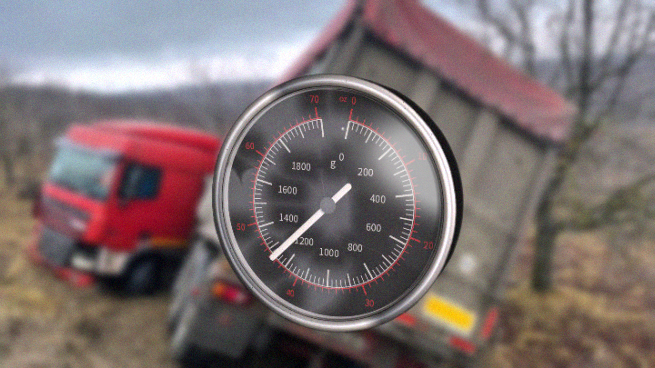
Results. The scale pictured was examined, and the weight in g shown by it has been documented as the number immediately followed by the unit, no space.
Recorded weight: 1260g
